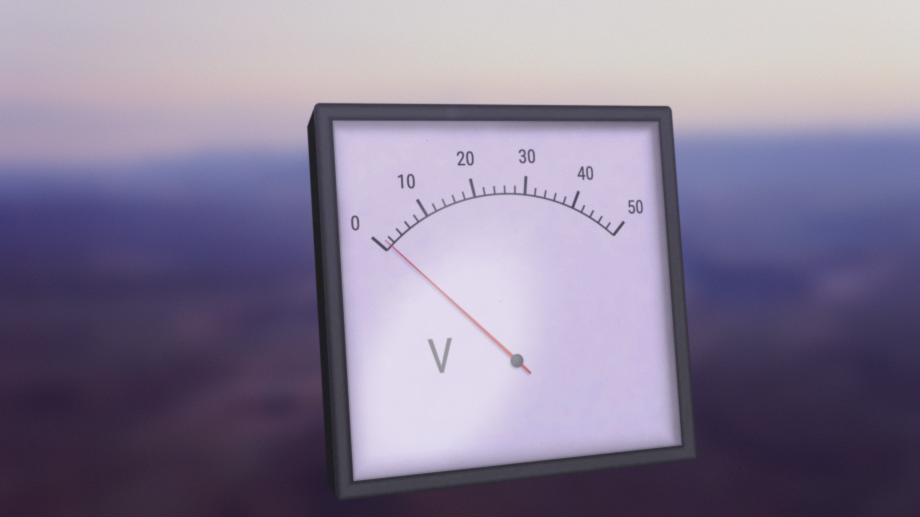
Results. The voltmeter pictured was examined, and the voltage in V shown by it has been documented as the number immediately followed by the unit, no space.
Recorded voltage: 1V
